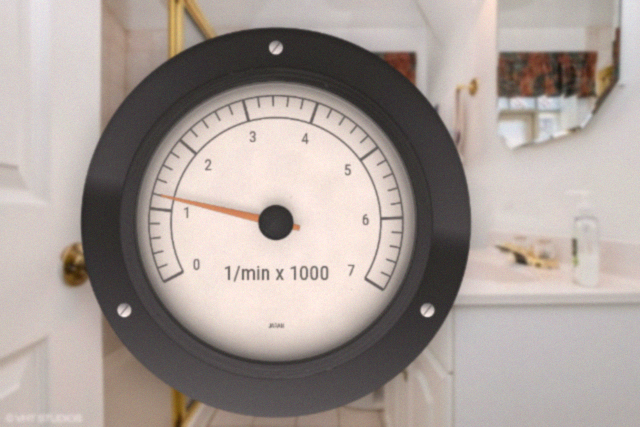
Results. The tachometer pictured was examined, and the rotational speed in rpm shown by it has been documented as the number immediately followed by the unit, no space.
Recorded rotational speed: 1200rpm
